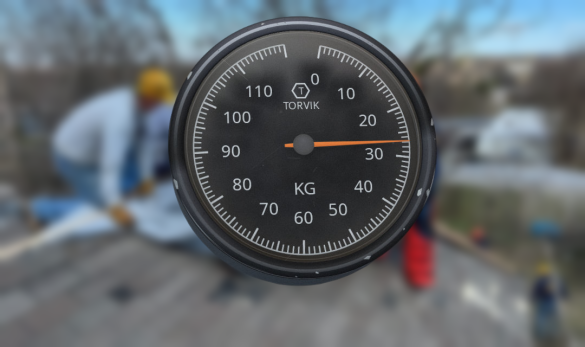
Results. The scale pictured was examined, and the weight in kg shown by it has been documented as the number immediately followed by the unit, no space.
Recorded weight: 27kg
